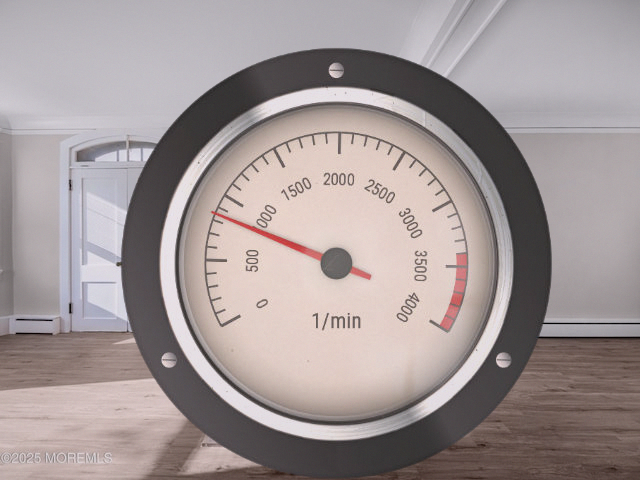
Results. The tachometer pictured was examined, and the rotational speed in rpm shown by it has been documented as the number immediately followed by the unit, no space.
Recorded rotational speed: 850rpm
